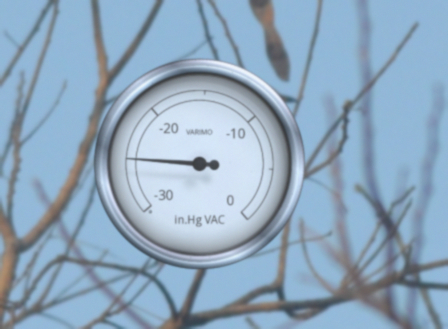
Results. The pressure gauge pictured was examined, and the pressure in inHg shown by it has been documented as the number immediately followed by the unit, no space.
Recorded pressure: -25inHg
